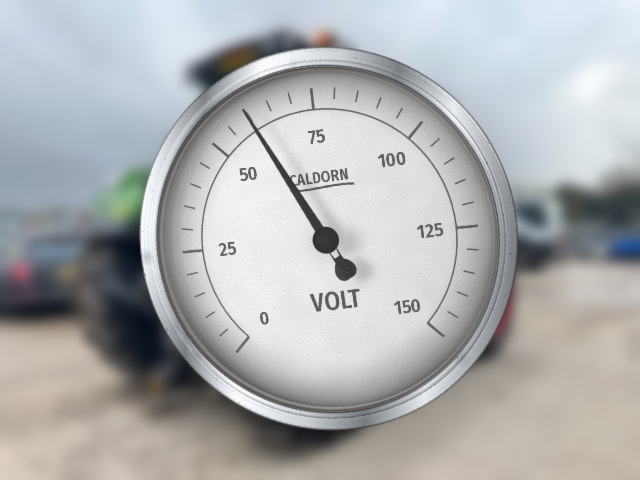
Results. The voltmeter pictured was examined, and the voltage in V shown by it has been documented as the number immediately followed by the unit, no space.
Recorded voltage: 60V
